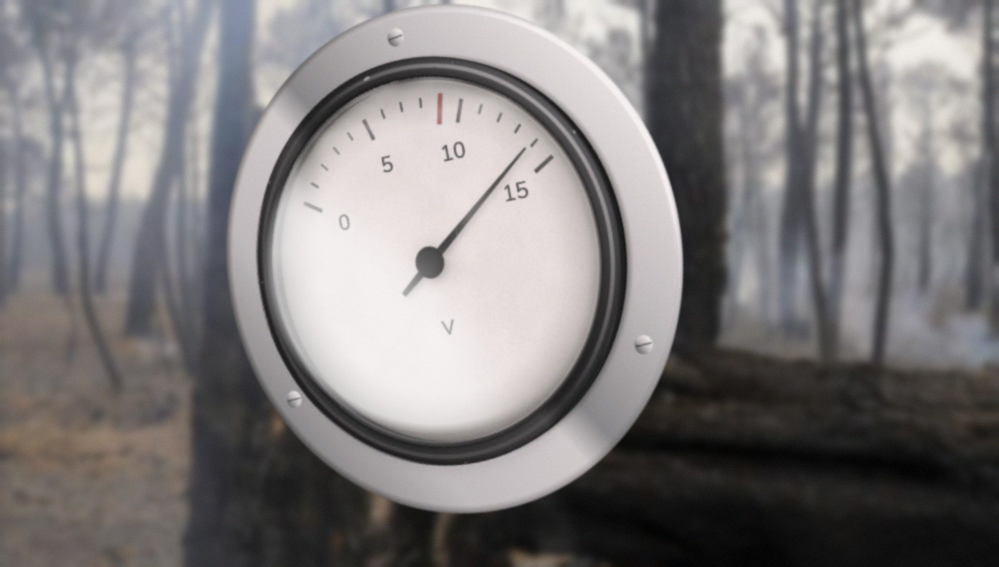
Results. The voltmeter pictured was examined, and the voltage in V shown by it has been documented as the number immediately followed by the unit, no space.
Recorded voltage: 14V
